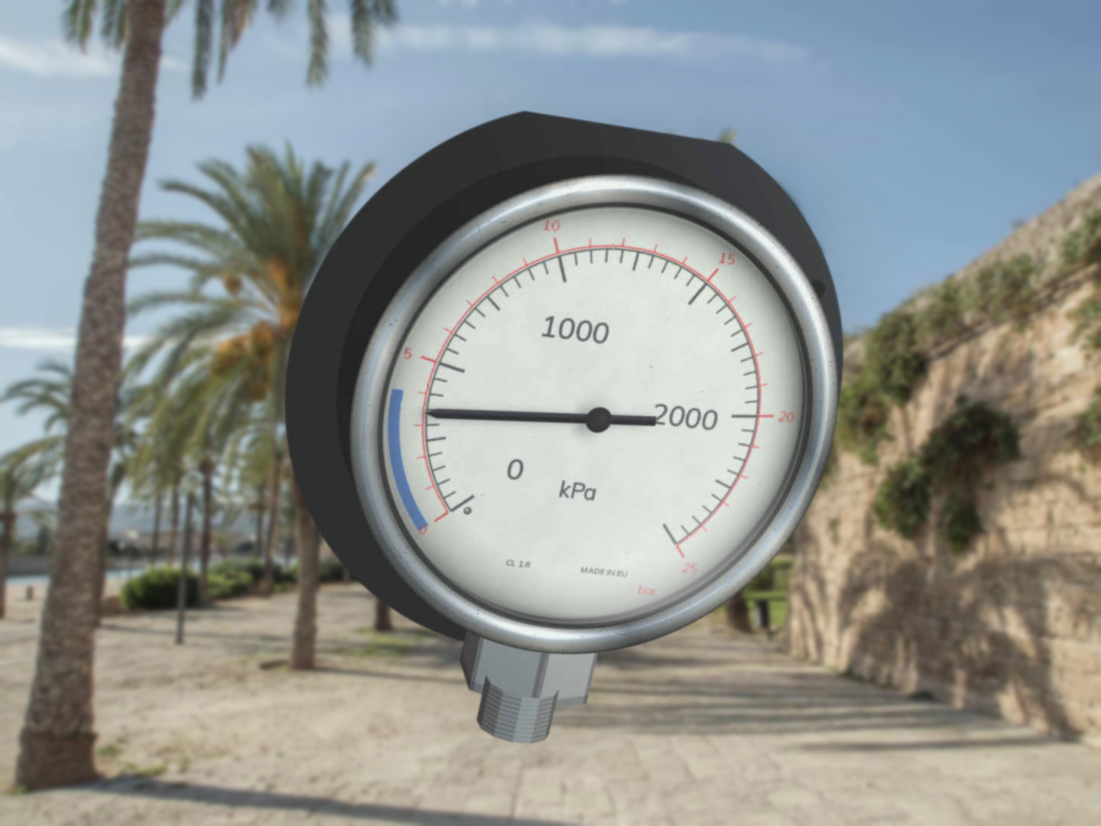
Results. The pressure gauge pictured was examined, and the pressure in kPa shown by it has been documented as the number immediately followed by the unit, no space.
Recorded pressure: 350kPa
